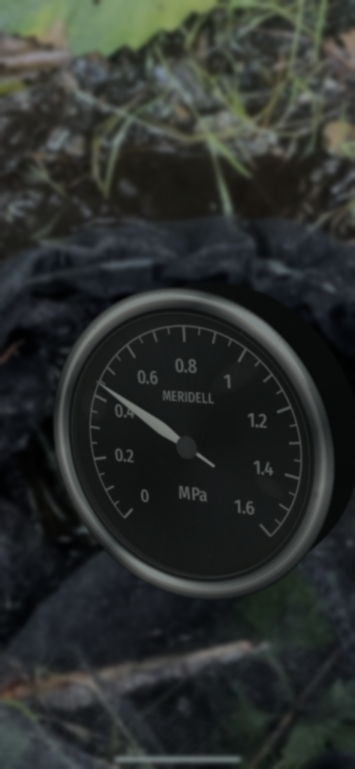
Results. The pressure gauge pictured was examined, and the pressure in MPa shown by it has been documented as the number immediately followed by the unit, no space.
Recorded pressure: 0.45MPa
